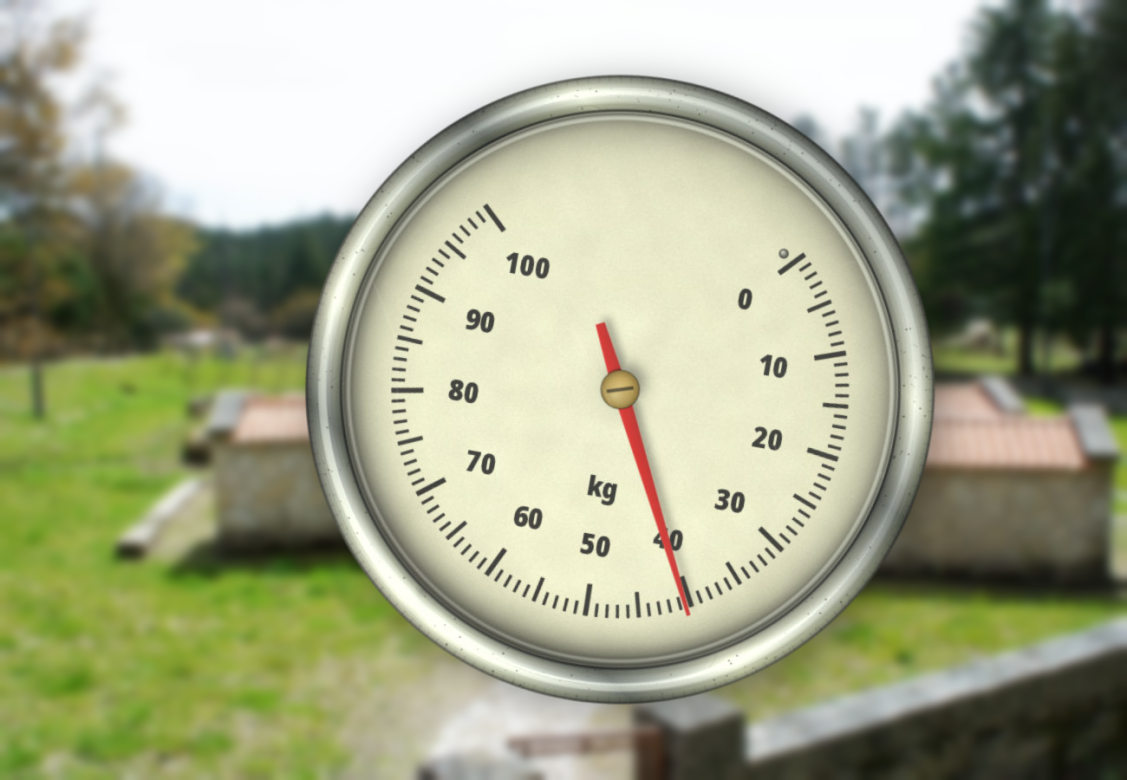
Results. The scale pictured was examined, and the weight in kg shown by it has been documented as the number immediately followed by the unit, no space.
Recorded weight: 40.5kg
